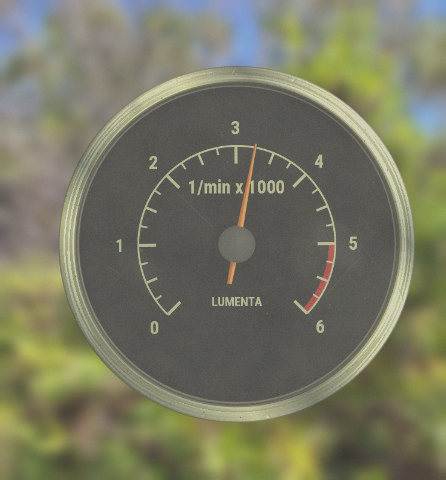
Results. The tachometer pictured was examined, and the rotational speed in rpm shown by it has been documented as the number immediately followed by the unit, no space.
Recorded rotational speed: 3250rpm
